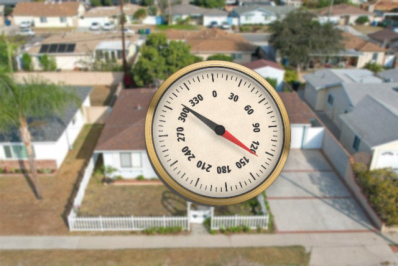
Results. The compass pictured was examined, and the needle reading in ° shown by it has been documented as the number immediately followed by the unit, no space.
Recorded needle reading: 130°
